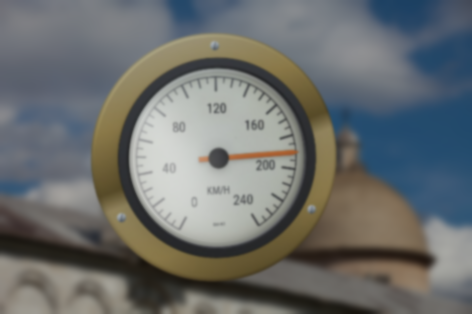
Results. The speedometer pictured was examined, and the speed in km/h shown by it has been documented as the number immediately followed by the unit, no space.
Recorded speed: 190km/h
